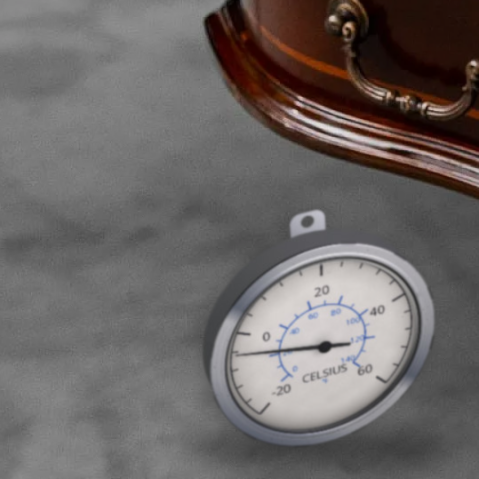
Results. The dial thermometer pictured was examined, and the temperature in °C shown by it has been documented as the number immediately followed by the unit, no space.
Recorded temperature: -4°C
